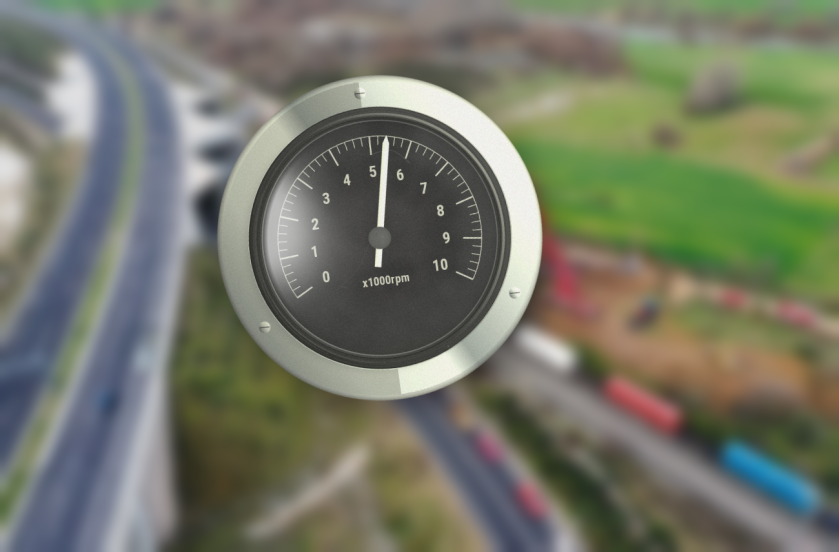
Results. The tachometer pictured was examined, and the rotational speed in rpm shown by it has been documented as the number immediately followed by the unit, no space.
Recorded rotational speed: 5400rpm
